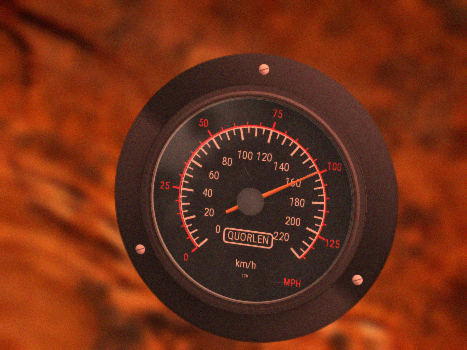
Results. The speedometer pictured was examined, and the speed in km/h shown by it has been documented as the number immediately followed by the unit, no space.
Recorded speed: 160km/h
